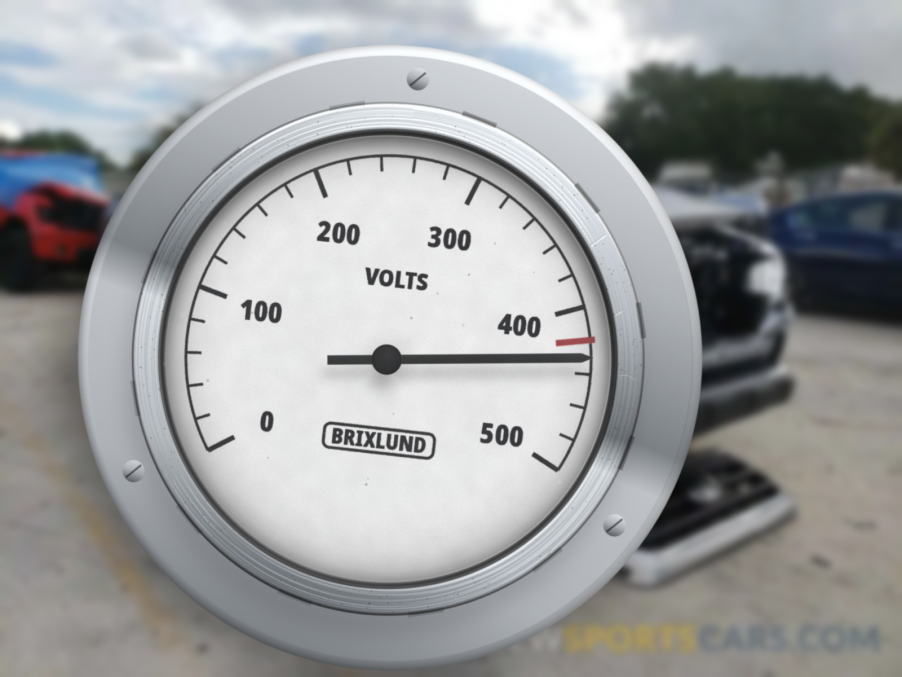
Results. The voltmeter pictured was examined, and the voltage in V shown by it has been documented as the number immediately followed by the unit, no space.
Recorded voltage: 430V
